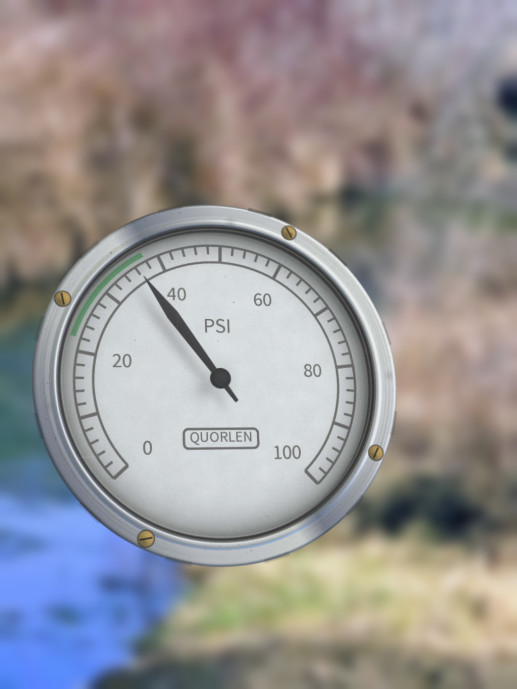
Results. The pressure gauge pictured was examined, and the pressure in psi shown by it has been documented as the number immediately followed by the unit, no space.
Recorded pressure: 36psi
